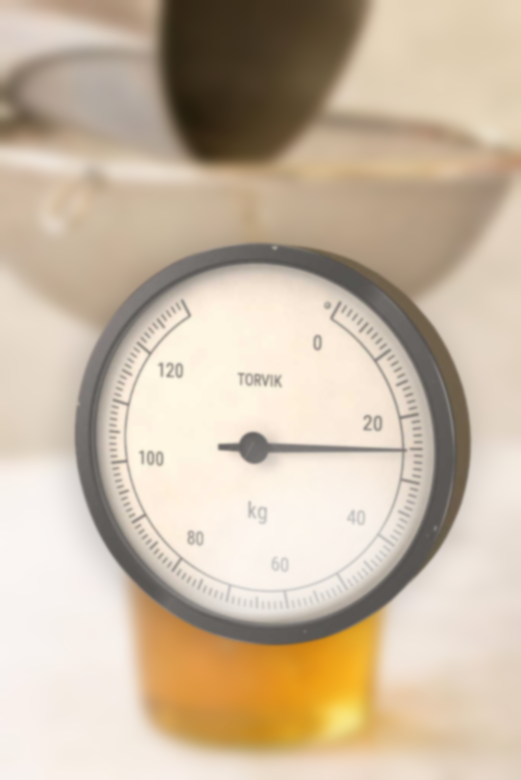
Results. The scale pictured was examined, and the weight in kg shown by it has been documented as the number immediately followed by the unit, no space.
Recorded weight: 25kg
